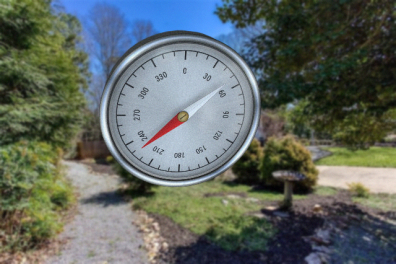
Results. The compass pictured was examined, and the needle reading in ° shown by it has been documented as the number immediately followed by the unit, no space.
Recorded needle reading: 230°
